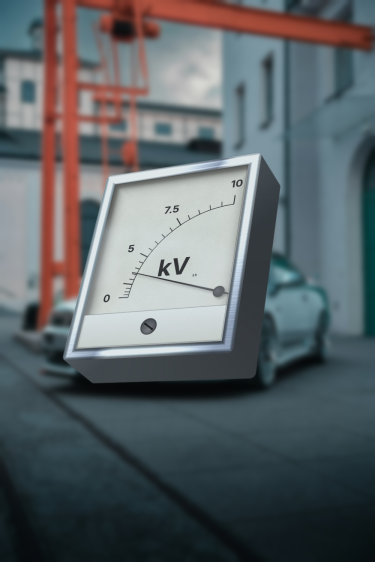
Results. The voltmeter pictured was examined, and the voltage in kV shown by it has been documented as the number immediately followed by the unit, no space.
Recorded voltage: 3.5kV
